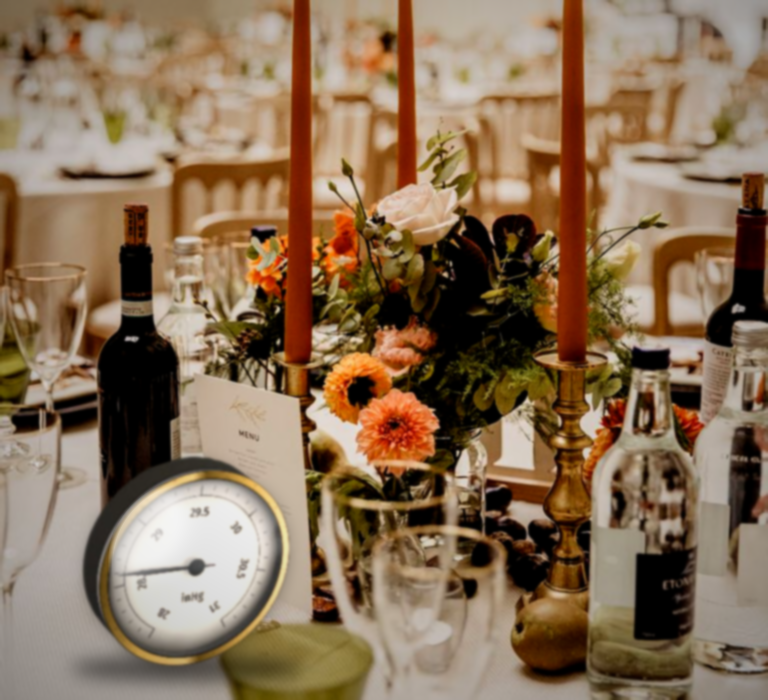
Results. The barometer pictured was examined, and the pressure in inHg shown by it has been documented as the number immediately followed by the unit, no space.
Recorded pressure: 28.6inHg
